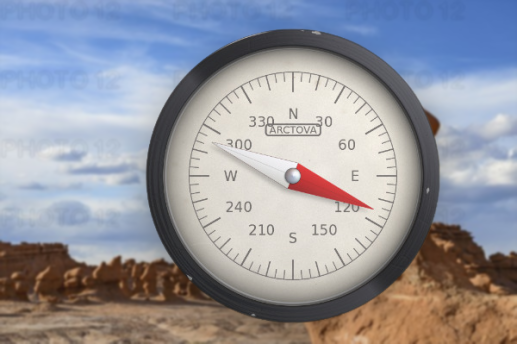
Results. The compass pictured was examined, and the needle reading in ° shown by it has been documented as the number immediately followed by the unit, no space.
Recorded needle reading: 112.5°
